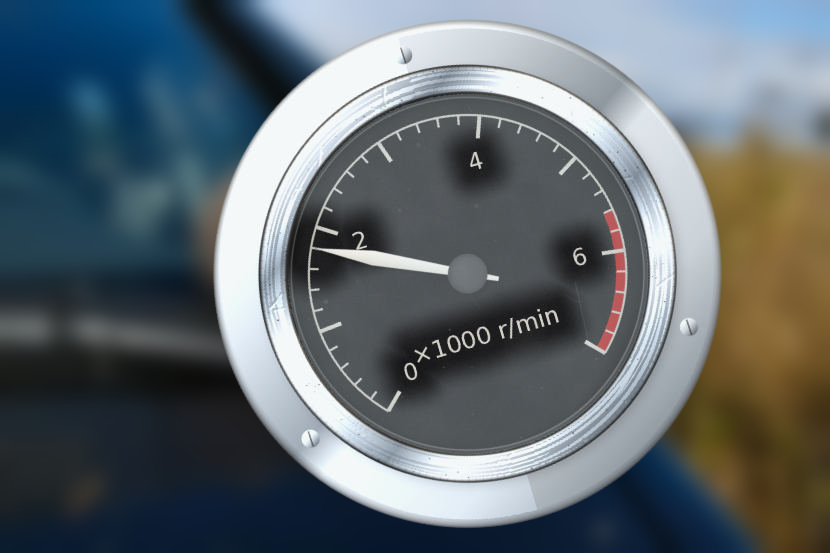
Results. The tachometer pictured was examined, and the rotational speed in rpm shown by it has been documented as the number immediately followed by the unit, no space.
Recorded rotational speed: 1800rpm
